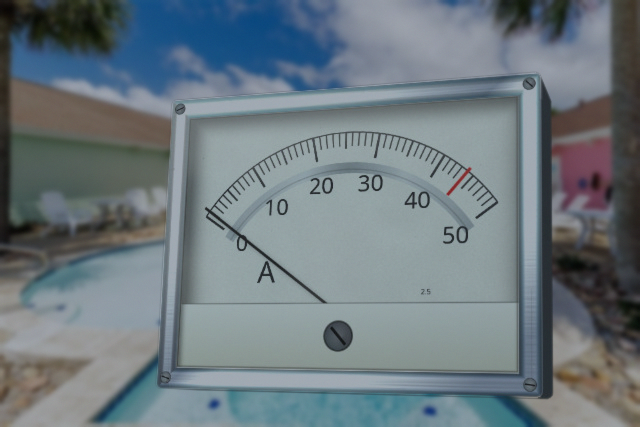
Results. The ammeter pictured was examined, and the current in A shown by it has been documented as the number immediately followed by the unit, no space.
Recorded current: 1A
